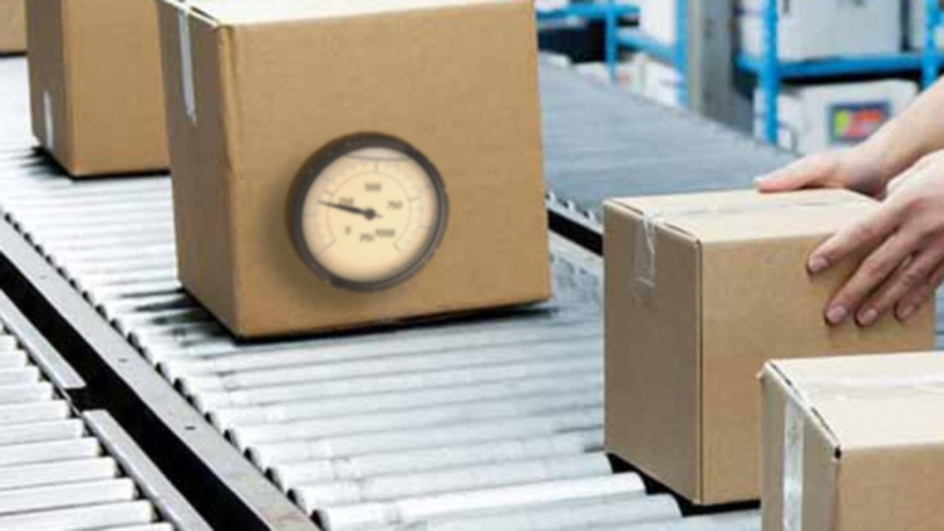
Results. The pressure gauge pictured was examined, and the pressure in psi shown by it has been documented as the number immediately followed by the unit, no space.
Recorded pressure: 200psi
